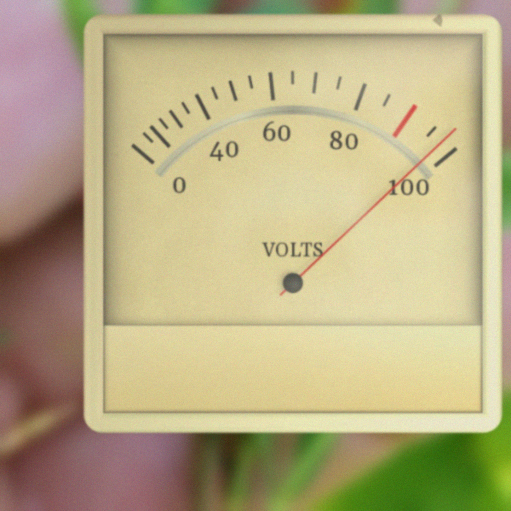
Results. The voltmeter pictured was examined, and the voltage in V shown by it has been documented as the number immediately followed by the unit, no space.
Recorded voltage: 97.5V
